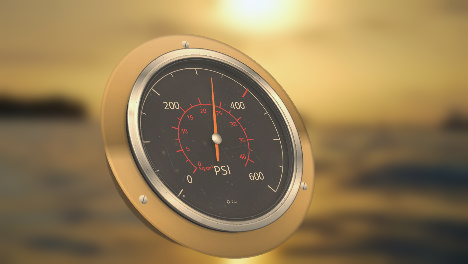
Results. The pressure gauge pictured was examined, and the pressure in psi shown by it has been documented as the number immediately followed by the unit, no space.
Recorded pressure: 325psi
